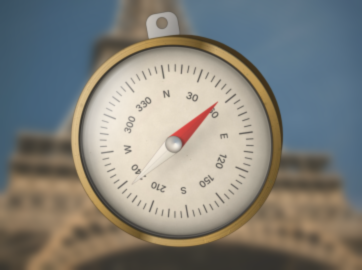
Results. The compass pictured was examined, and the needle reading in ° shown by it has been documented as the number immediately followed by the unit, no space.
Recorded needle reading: 55°
